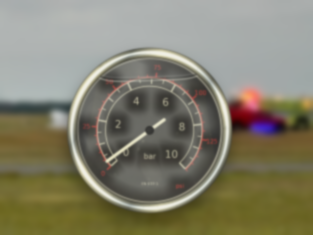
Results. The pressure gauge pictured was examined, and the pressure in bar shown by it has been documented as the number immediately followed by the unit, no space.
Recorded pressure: 0.25bar
